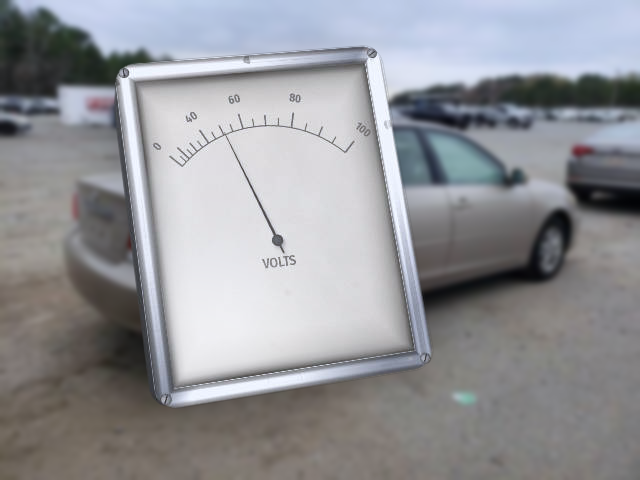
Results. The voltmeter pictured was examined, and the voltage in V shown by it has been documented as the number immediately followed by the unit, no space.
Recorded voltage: 50V
